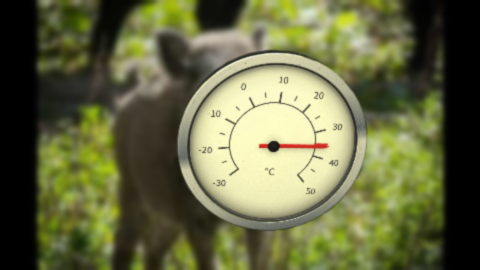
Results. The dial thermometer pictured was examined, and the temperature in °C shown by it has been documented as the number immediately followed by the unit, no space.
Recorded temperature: 35°C
